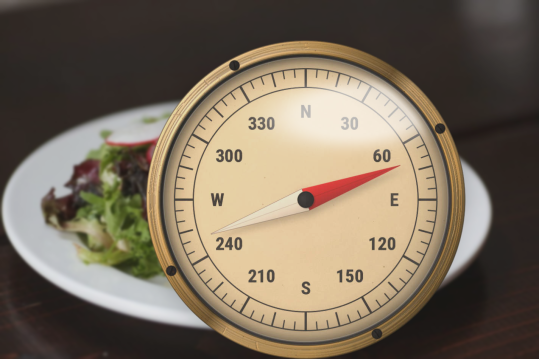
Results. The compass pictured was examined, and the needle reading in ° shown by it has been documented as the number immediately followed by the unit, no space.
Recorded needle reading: 70°
